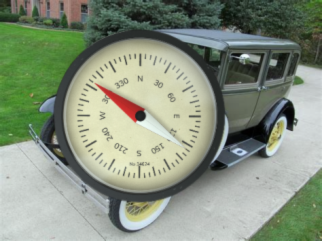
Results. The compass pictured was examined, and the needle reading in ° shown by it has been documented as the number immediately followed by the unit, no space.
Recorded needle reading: 305°
